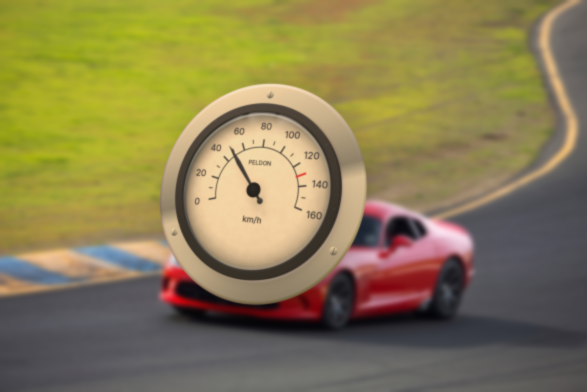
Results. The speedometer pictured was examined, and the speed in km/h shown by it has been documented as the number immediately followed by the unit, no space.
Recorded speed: 50km/h
